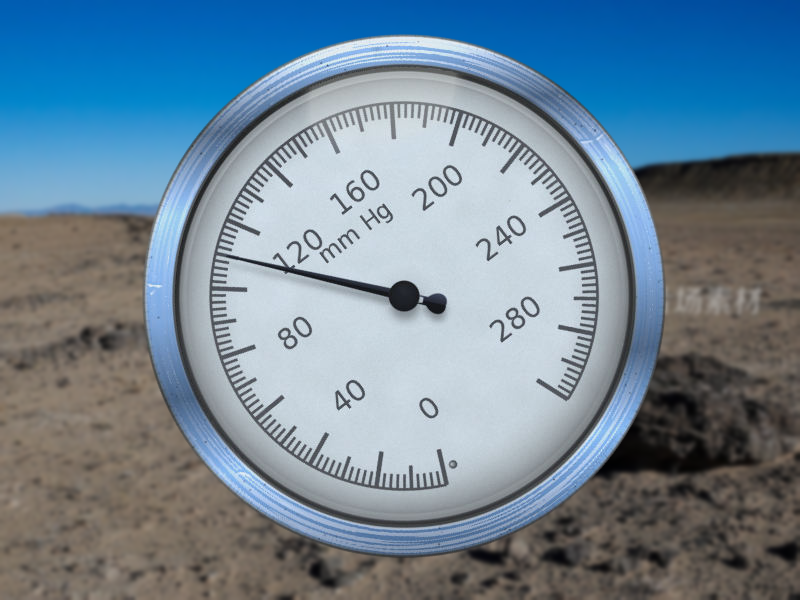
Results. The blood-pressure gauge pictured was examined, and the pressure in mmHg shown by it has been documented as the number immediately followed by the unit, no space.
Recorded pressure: 110mmHg
